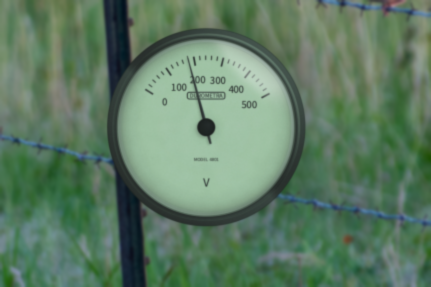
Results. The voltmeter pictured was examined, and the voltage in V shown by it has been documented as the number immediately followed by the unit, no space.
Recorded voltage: 180V
